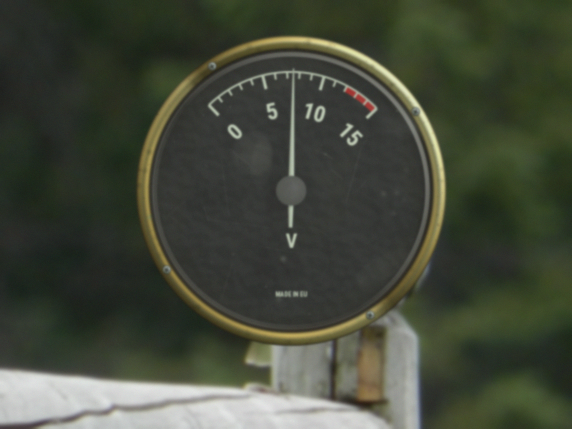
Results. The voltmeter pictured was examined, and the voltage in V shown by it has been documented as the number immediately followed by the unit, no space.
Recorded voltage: 7.5V
